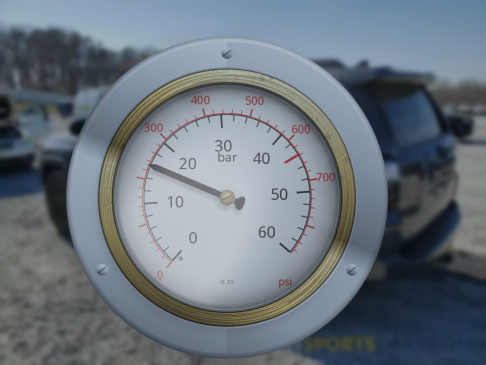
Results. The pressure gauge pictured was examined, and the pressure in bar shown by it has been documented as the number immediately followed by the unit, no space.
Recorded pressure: 16bar
